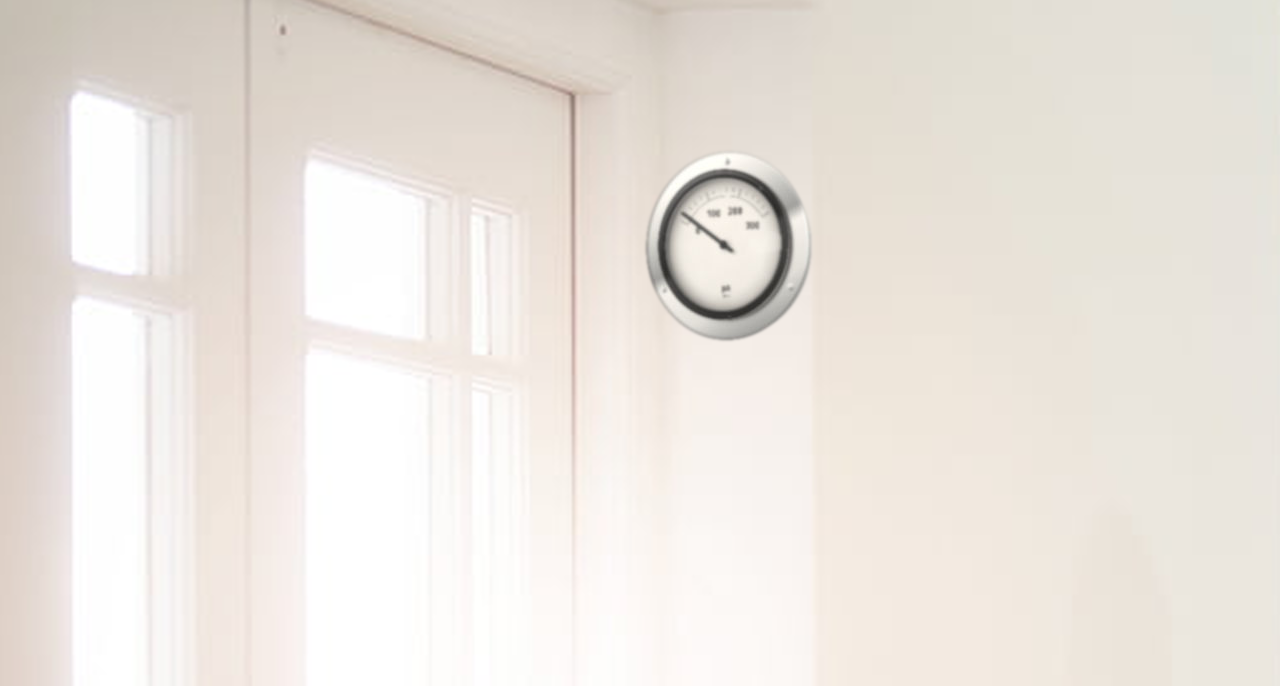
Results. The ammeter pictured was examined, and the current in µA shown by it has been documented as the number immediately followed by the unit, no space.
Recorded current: 20µA
